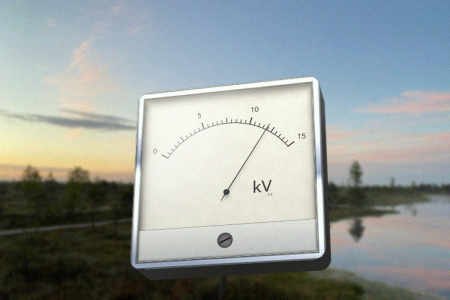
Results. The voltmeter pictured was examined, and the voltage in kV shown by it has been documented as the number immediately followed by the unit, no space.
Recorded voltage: 12kV
